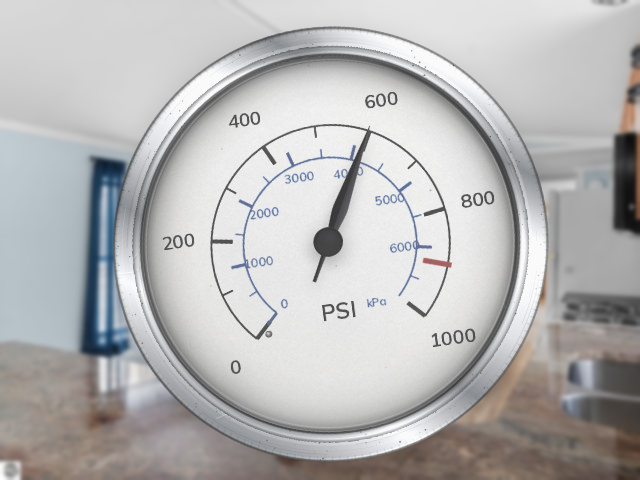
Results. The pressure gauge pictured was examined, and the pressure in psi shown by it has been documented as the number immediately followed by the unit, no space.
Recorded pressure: 600psi
